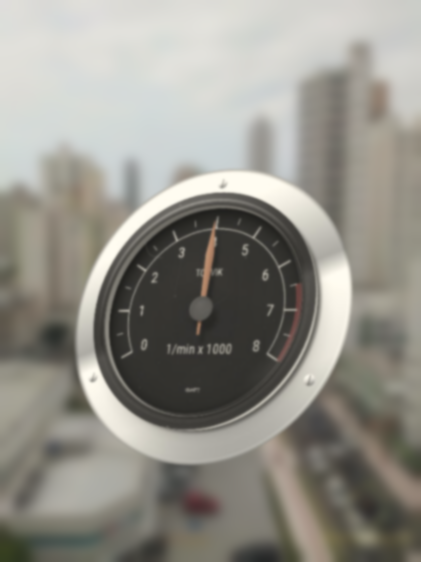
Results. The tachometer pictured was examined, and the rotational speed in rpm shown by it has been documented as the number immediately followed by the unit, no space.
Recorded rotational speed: 4000rpm
